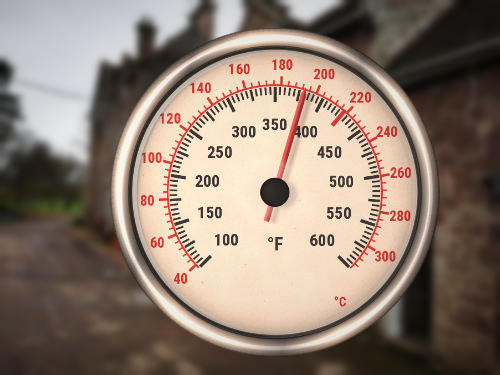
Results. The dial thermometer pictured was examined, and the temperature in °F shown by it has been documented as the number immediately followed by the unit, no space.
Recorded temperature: 380°F
